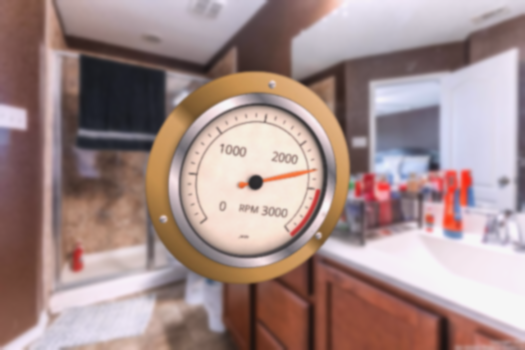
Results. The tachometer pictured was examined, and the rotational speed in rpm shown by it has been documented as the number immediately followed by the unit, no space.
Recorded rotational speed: 2300rpm
